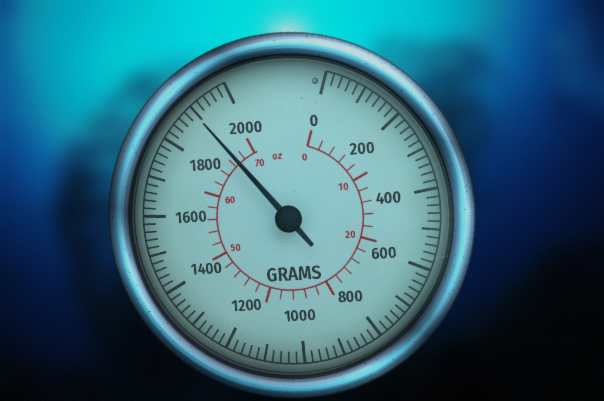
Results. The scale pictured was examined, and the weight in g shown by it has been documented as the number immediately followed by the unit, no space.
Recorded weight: 1900g
